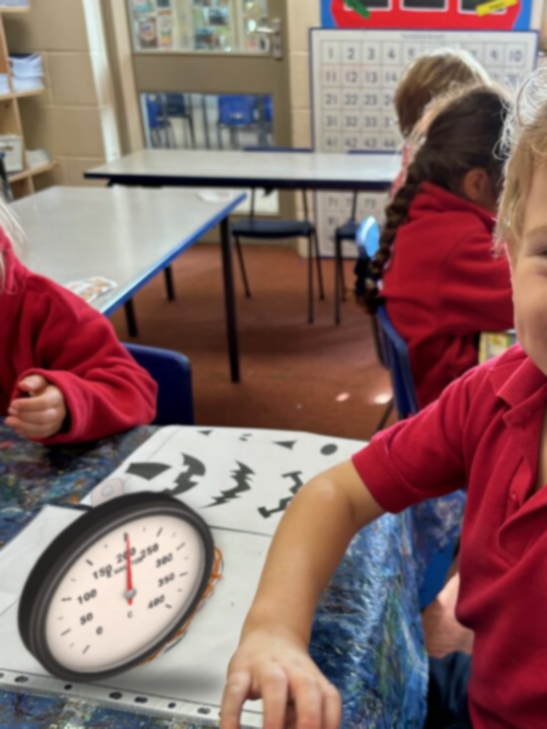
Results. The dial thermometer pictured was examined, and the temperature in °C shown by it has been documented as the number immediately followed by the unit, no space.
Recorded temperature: 200°C
